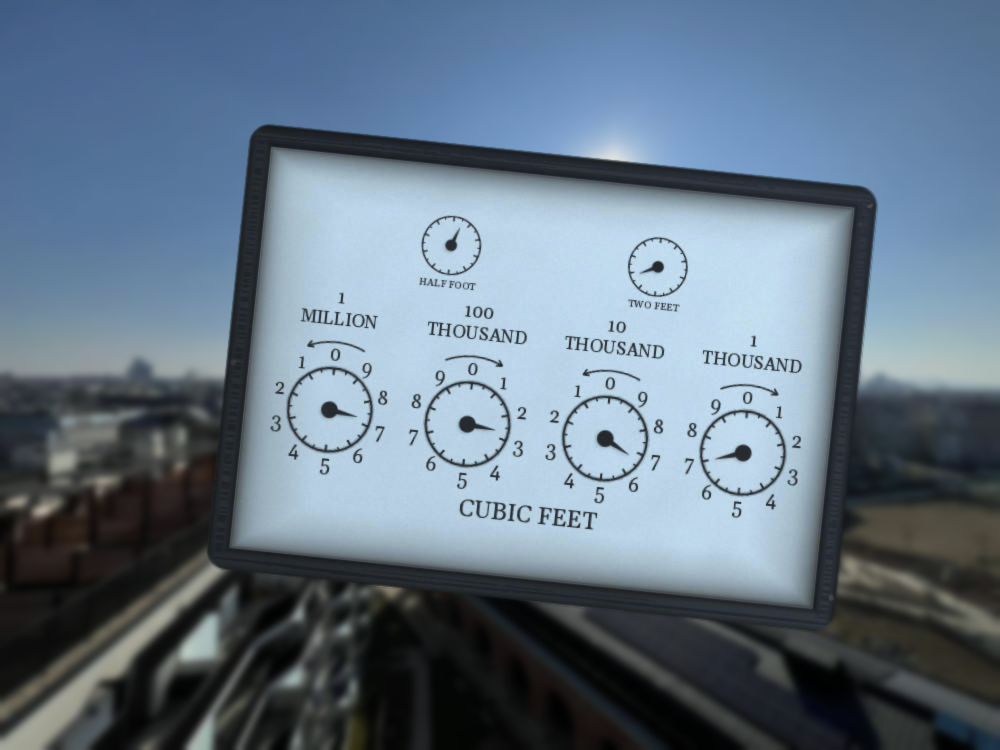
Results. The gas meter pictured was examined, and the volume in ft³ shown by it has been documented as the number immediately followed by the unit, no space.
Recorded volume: 726700ft³
